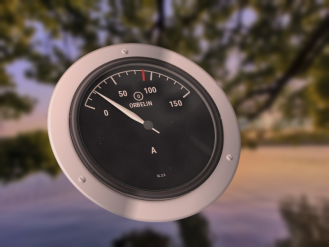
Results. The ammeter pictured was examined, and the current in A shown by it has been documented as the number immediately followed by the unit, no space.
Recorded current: 20A
